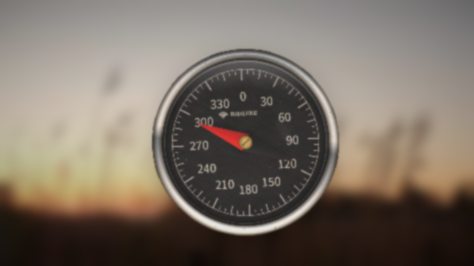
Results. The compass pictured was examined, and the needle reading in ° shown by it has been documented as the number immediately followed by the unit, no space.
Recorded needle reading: 295°
